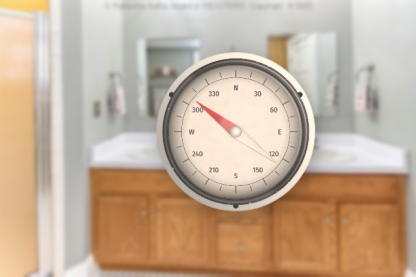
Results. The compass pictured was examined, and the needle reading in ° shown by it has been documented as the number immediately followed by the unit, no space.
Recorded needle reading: 307.5°
